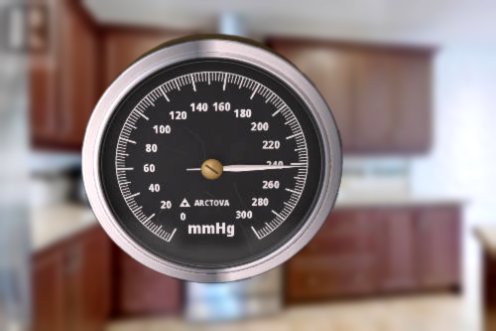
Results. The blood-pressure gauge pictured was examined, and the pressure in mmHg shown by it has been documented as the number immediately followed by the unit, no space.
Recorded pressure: 240mmHg
